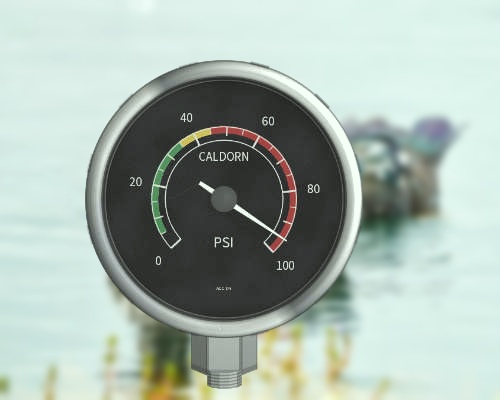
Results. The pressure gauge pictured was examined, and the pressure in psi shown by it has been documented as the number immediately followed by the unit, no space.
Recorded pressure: 95psi
